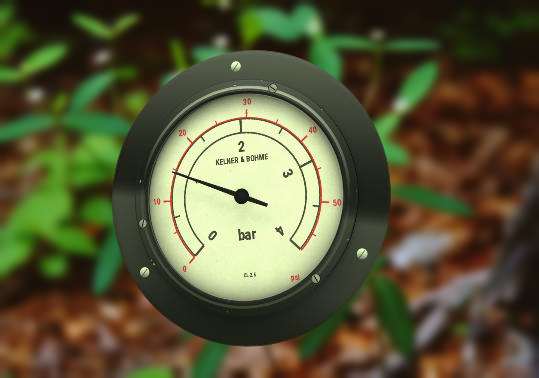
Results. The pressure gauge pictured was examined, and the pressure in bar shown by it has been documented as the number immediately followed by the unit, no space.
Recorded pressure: 1bar
